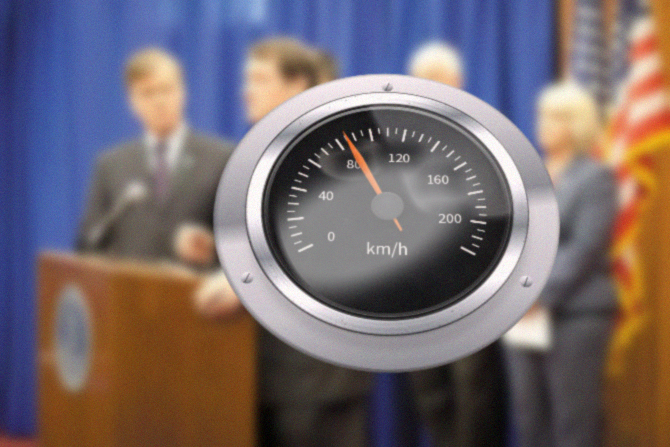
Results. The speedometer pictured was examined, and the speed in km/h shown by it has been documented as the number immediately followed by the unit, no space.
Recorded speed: 85km/h
